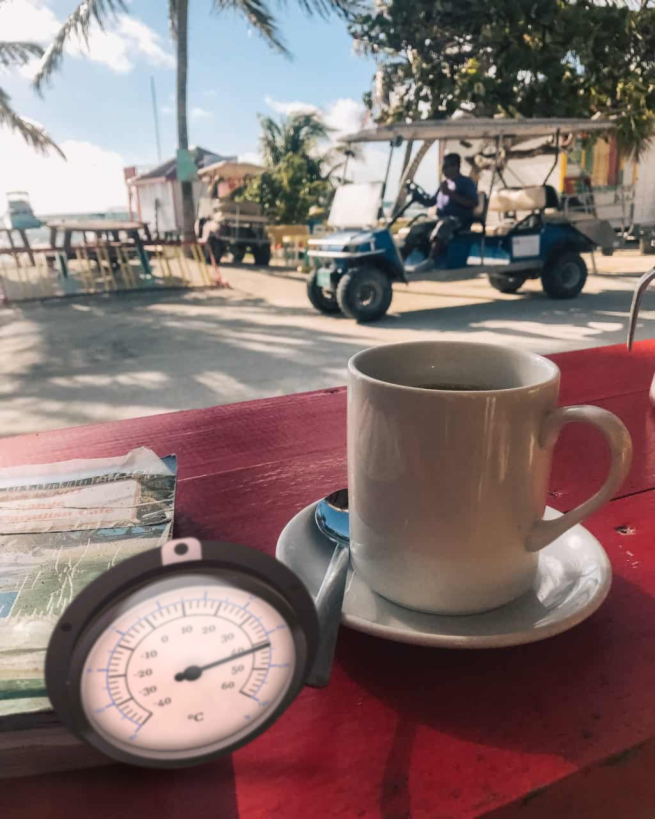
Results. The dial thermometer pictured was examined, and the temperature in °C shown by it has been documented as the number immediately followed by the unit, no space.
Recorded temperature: 40°C
